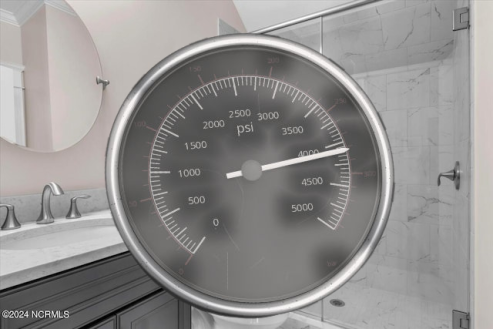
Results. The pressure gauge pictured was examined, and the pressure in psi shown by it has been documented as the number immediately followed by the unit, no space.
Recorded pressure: 4100psi
